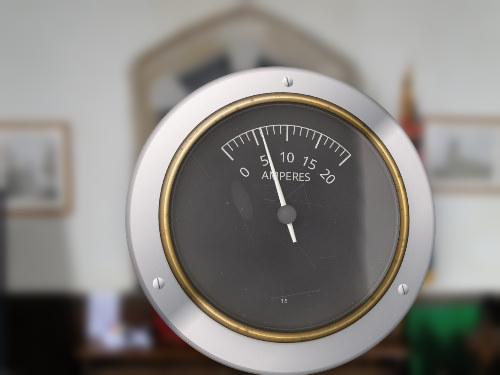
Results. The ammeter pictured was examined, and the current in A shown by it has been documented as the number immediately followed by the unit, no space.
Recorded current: 6A
